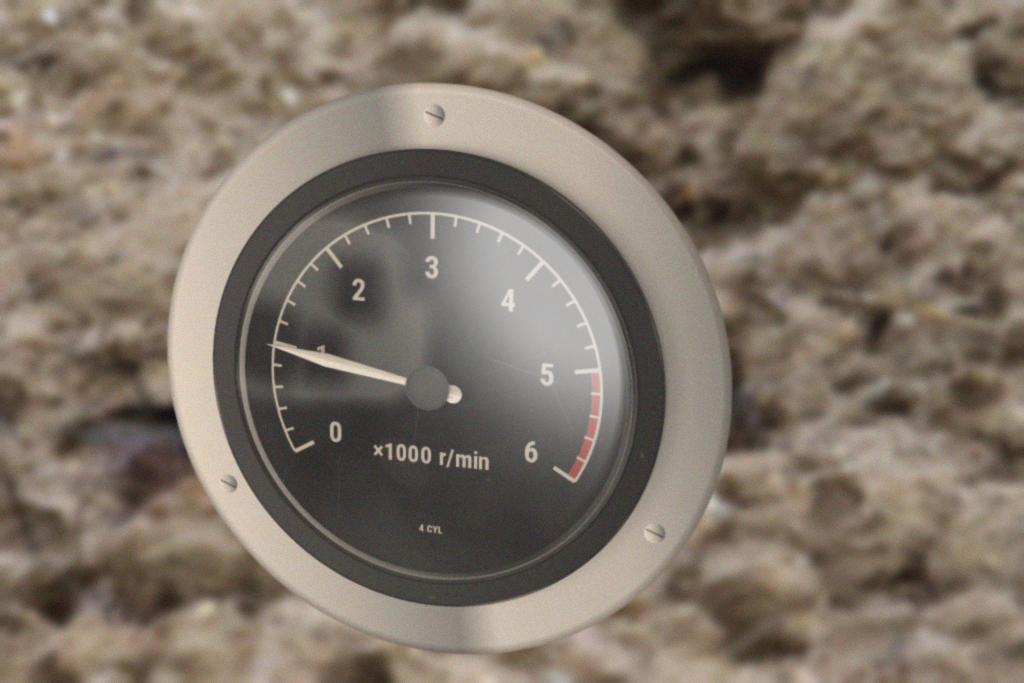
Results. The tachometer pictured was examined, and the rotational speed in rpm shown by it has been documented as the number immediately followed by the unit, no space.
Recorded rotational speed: 1000rpm
